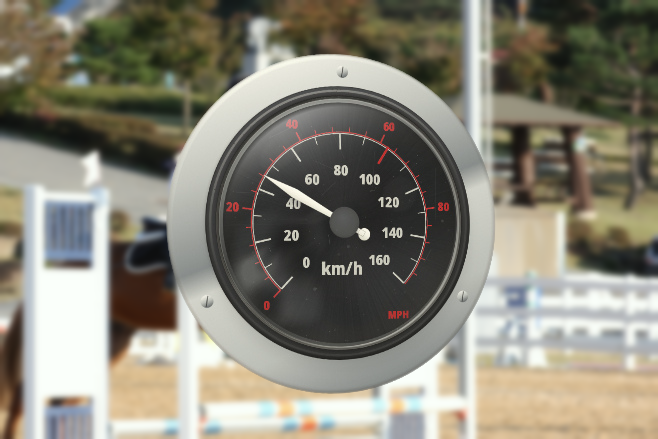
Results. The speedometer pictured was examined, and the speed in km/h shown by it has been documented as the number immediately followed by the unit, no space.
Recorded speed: 45km/h
